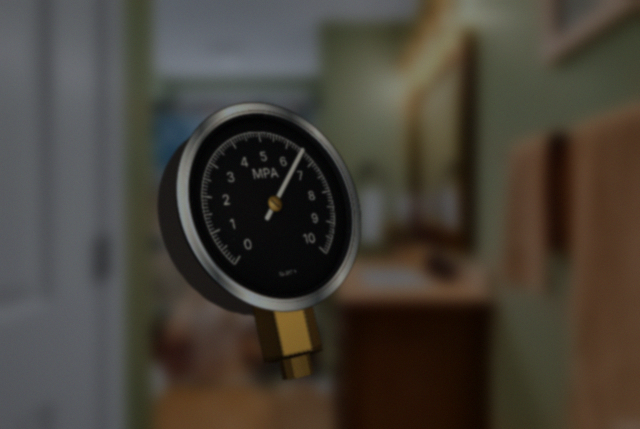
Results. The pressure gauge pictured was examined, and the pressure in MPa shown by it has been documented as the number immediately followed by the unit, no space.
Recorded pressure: 6.5MPa
